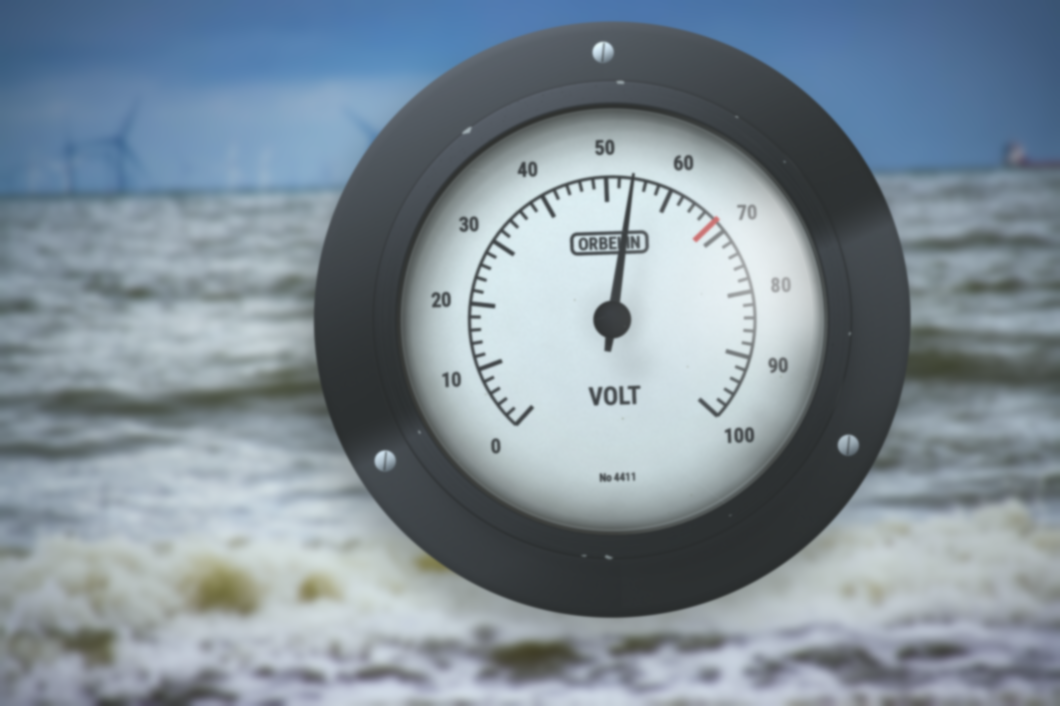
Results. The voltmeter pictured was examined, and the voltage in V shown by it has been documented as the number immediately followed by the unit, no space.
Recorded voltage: 54V
